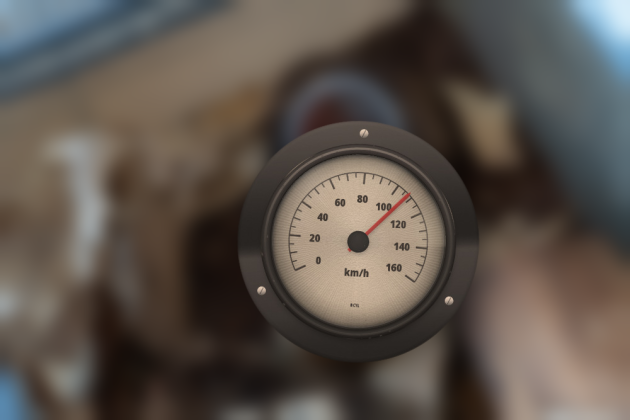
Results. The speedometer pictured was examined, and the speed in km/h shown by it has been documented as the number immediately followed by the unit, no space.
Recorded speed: 107.5km/h
